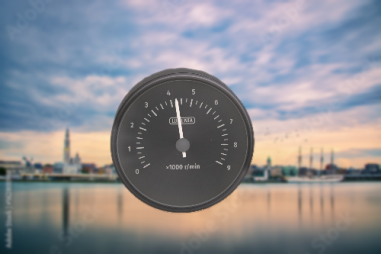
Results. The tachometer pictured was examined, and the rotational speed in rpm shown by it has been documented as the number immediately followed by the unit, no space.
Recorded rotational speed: 4250rpm
